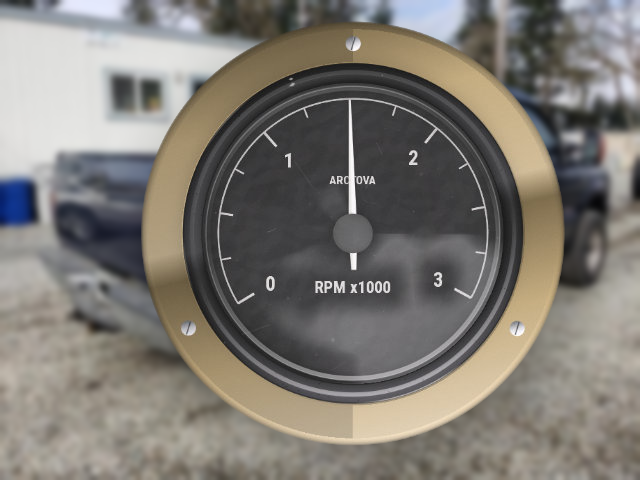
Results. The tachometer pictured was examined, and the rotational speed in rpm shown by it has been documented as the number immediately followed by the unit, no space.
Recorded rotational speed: 1500rpm
